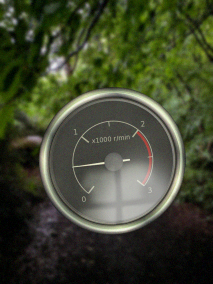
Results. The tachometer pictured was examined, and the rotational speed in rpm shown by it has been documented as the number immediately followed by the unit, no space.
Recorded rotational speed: 500rpm
